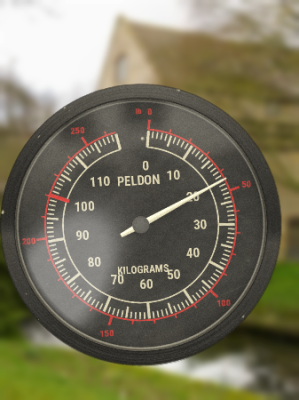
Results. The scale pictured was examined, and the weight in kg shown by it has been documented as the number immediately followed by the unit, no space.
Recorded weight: 20kg
